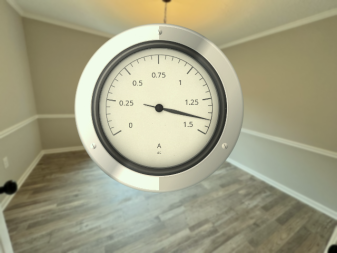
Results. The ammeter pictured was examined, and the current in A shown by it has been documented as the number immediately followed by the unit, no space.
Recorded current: 1.4A
